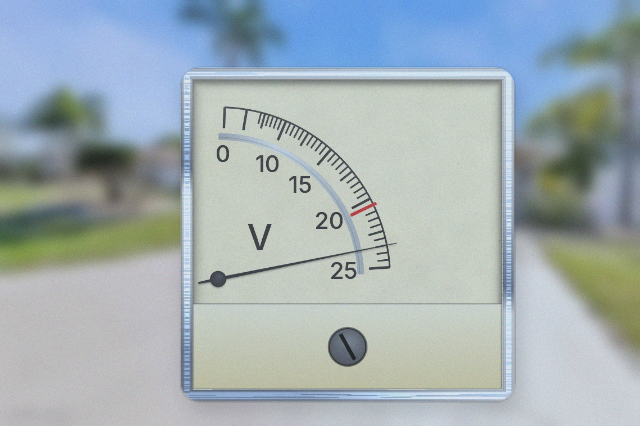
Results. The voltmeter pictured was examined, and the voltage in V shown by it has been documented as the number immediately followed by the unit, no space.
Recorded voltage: 23.5V
